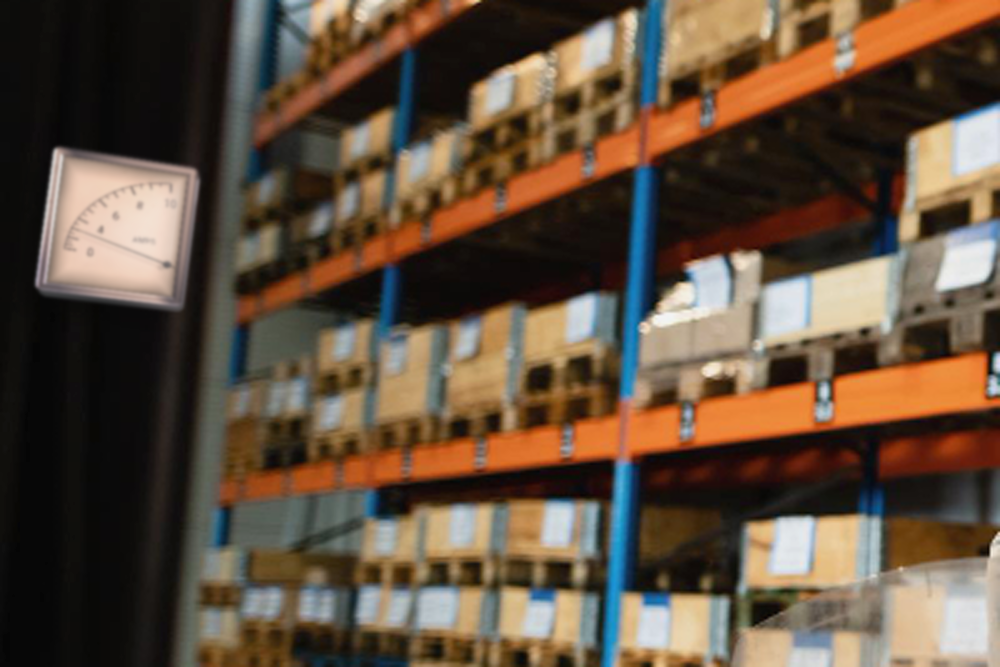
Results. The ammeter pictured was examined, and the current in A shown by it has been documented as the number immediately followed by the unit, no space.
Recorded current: 3A
